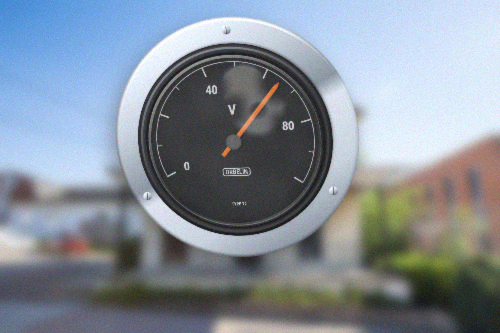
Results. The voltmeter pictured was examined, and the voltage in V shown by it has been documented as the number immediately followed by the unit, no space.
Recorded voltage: 65V
